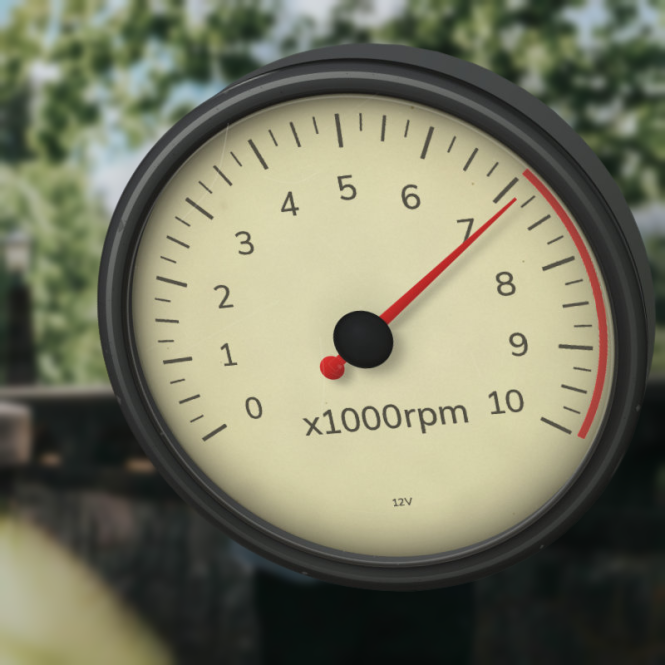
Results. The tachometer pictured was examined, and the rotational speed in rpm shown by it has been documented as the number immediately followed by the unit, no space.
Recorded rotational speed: 7125rpm
